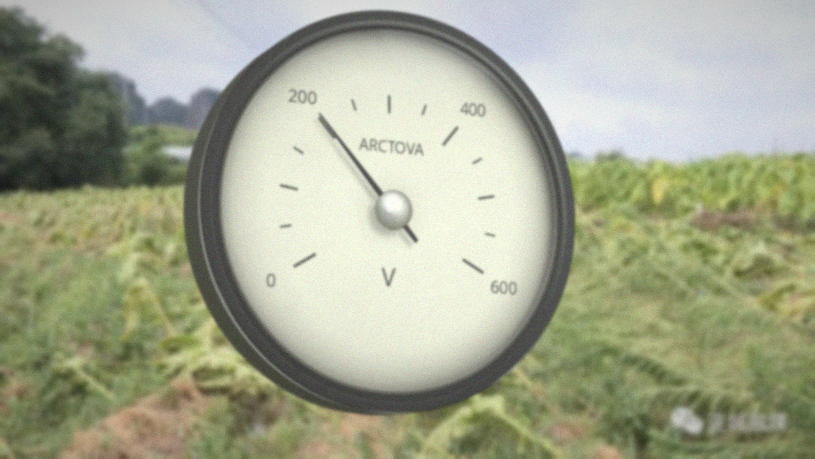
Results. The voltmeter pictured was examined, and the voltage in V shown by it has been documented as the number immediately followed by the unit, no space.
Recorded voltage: 200V
